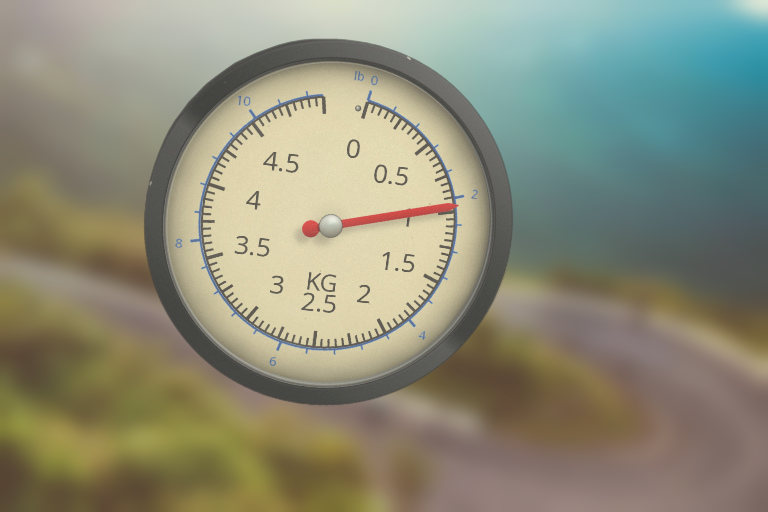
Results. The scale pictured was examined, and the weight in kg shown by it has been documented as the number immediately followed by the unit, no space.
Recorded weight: 0.95kg
